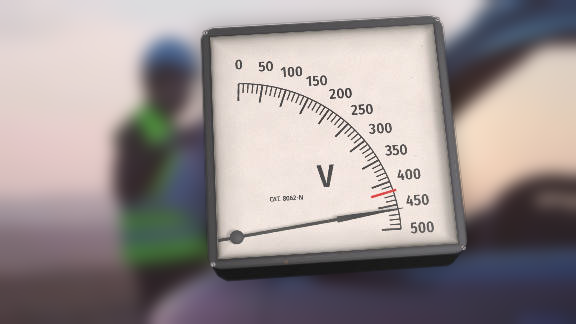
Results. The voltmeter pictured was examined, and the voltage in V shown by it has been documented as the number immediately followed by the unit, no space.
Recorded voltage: 460V
